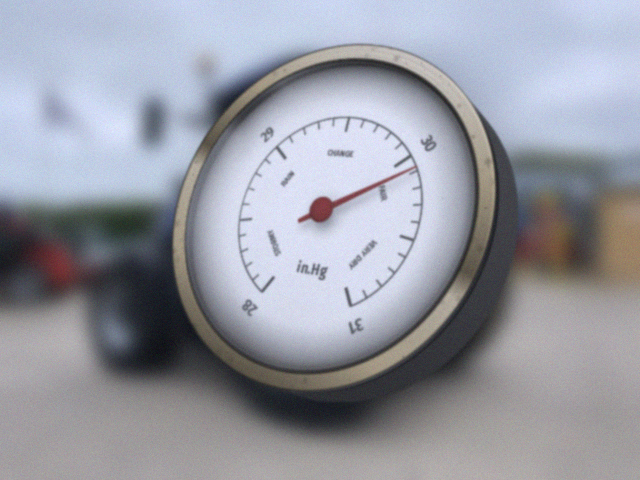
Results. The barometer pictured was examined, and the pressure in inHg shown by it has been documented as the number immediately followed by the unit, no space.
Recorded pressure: 30.1inHg
